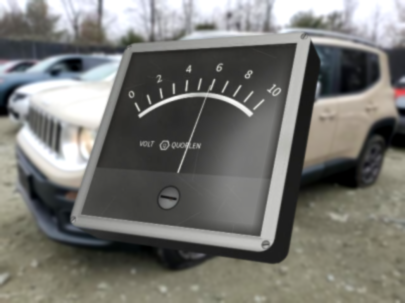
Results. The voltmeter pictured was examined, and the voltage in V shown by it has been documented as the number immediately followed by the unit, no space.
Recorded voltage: 6V
